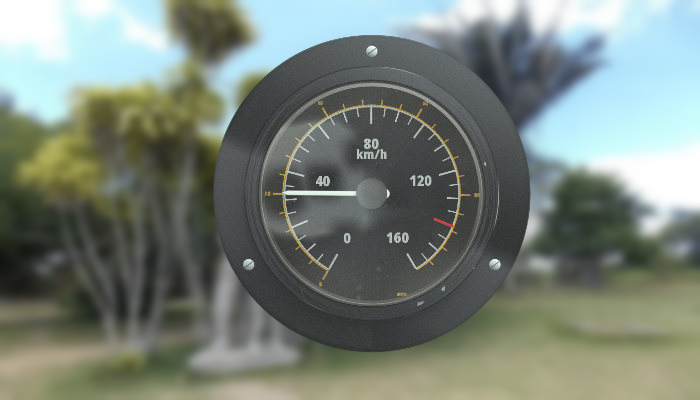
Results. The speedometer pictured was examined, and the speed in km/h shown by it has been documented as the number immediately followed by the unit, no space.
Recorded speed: 32.5km/h
